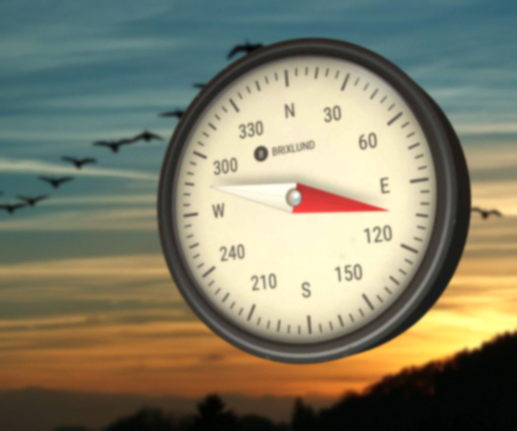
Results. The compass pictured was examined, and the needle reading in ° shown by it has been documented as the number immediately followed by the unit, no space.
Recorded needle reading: 105°
